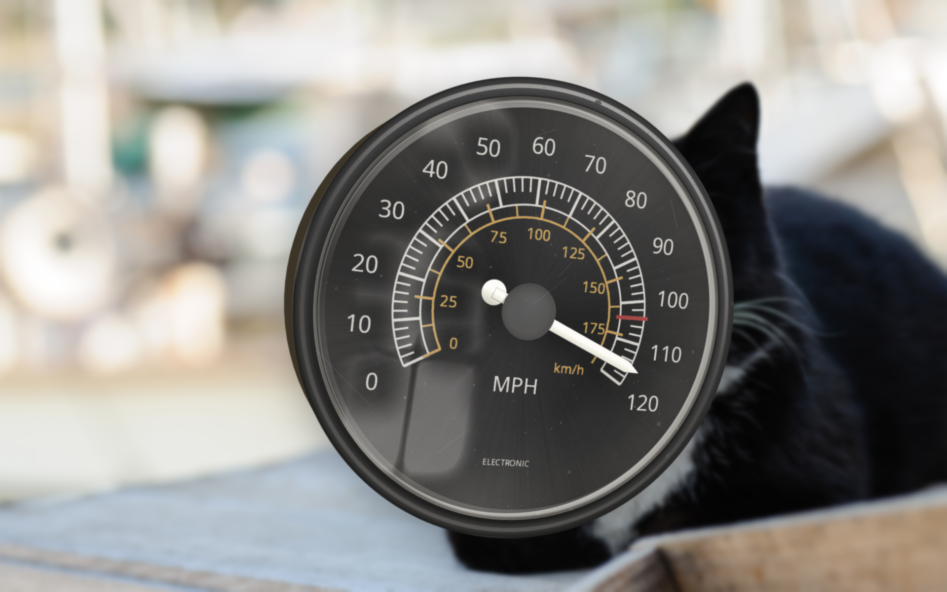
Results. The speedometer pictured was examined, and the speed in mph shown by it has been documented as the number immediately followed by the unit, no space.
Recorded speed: 116mph
